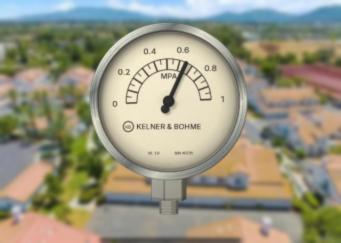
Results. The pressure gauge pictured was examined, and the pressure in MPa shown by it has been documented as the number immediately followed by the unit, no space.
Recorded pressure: 0.65MPa
